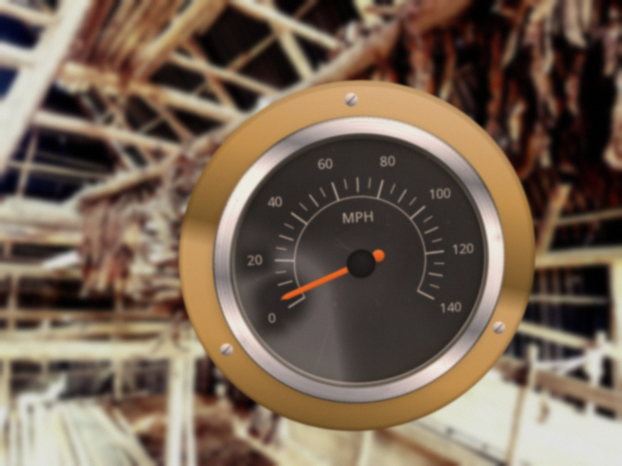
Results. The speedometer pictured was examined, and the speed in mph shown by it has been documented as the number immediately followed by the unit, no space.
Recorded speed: 5mph
